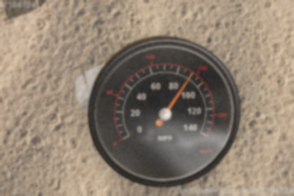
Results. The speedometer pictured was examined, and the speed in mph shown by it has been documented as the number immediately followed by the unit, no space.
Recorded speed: 90mph
